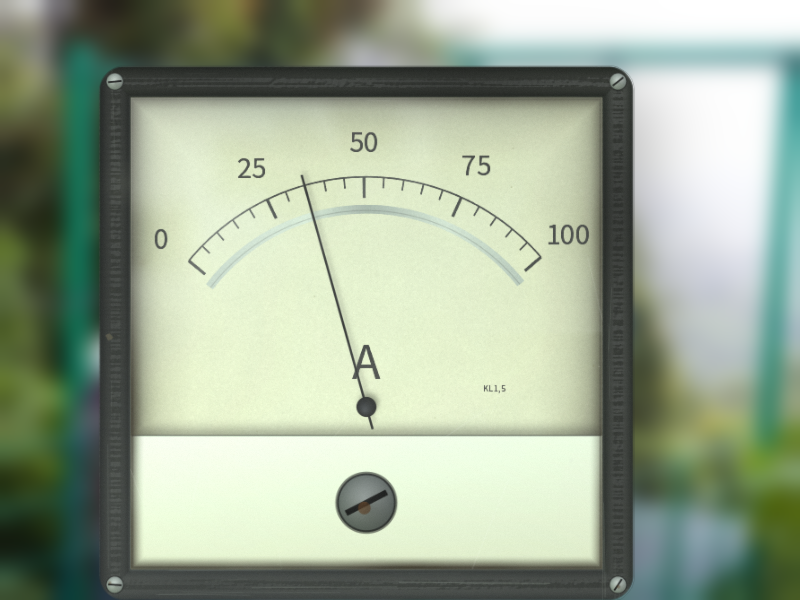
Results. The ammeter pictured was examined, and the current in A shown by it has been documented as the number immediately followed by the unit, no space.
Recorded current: 35A
